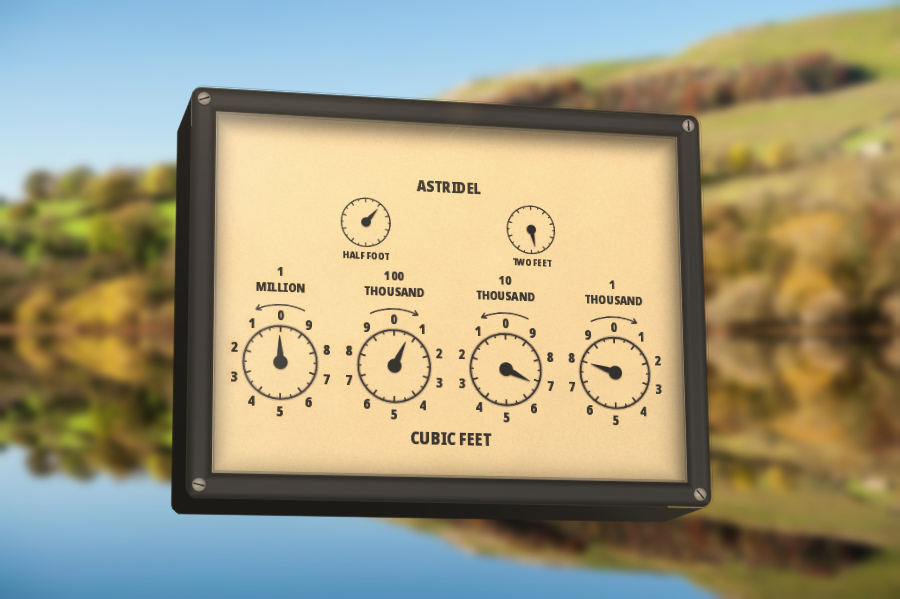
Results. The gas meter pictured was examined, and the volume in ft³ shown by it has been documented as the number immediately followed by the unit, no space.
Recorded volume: 6800ft³
